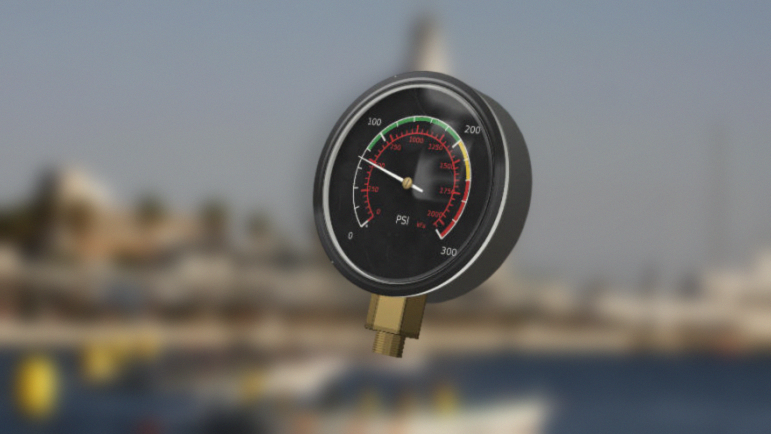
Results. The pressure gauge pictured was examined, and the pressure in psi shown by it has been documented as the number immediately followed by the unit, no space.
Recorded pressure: 70psi
